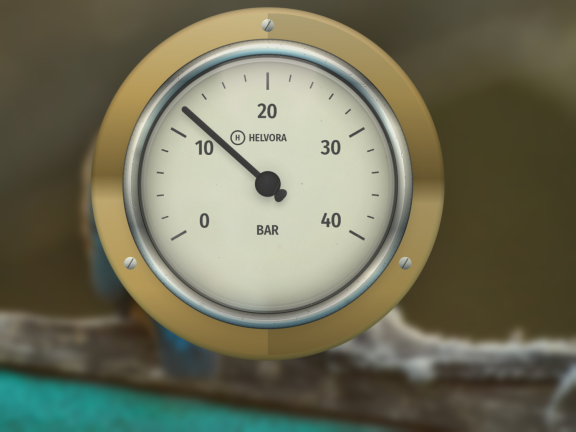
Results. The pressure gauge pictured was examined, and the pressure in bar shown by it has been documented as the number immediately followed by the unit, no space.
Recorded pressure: 12bar
